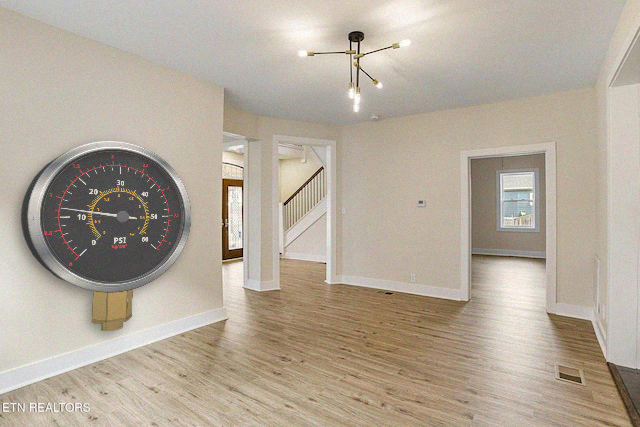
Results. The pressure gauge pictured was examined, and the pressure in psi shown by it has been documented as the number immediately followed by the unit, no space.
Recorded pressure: 12psi
